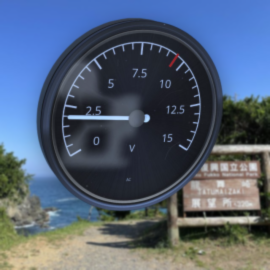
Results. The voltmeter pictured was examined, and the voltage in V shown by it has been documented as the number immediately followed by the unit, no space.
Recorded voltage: 2V
